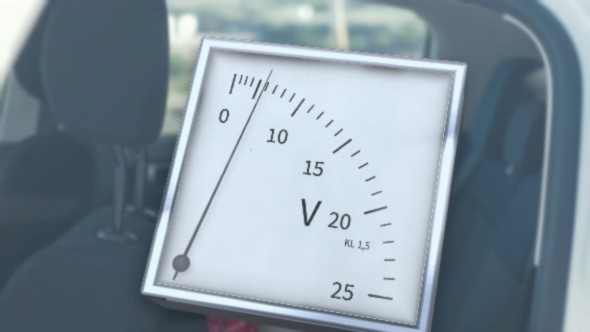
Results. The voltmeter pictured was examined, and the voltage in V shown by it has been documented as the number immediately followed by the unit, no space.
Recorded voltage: 6V
